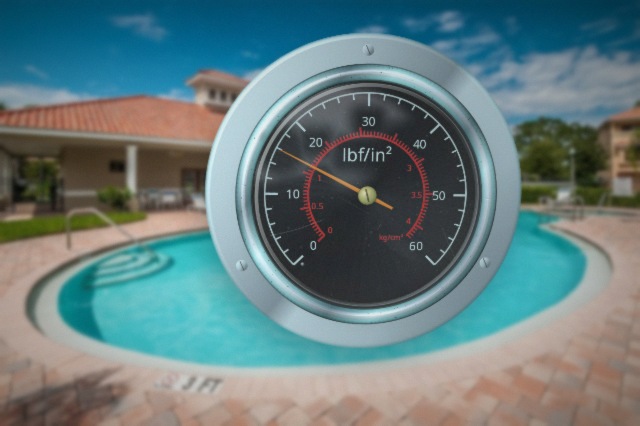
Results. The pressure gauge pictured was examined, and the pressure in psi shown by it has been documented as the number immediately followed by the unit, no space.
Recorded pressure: 16psi
